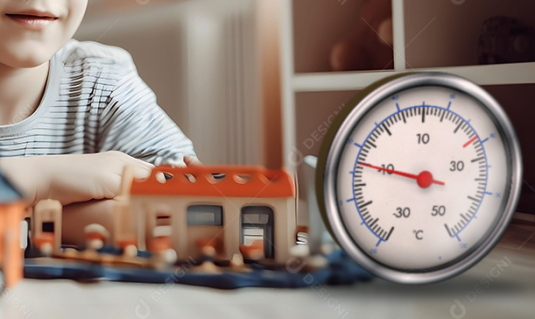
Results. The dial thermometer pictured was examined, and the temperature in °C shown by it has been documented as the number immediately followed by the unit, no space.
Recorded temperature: -10°C
